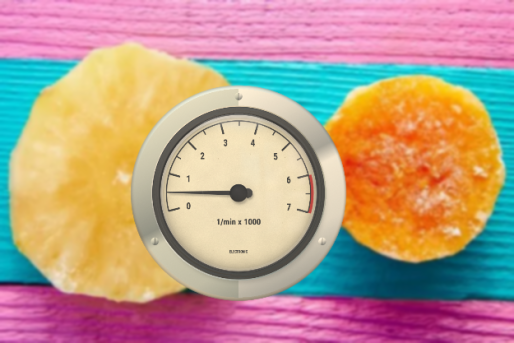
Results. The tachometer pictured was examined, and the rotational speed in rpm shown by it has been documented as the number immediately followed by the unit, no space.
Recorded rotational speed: 500rpm
